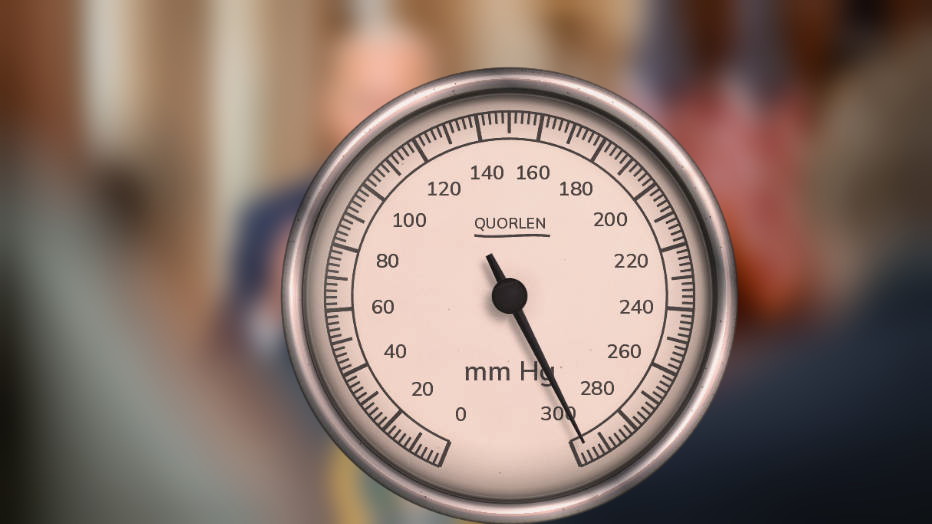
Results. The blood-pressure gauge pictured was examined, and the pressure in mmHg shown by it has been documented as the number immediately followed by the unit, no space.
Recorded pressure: 296mmHg
